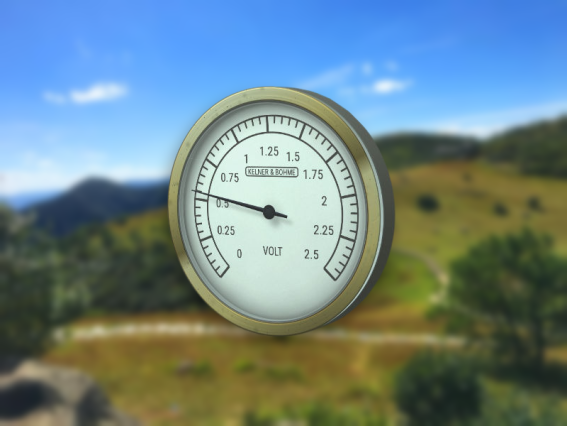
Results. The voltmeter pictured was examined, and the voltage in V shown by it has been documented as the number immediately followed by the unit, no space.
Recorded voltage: 0.55V
